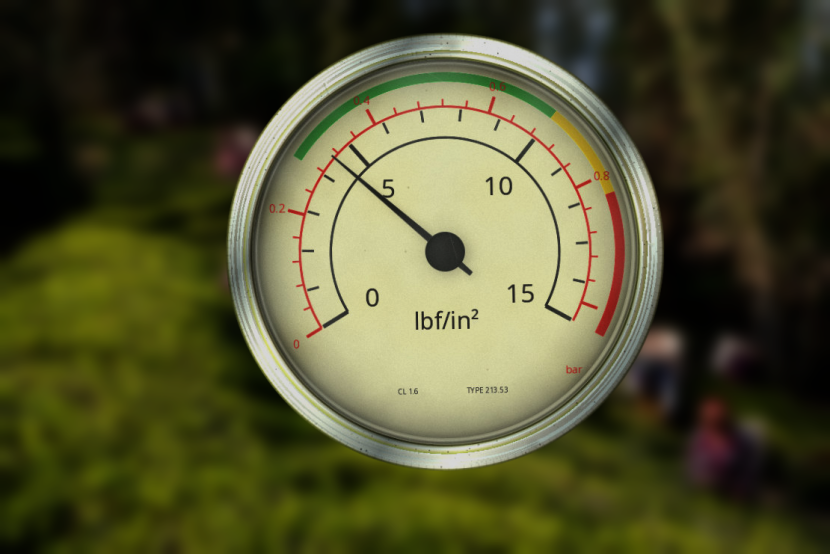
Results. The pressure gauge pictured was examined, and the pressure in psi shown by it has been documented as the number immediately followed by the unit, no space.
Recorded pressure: 4.5psi
